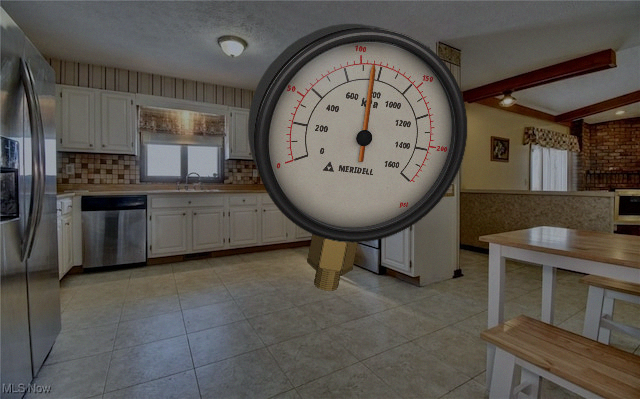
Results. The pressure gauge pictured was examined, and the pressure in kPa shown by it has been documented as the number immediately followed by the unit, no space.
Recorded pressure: 750kPa
